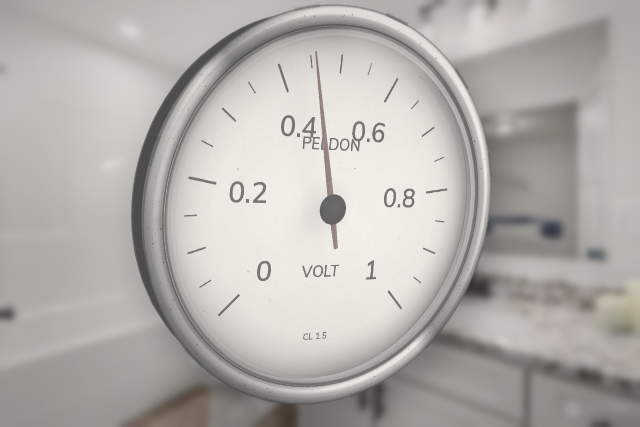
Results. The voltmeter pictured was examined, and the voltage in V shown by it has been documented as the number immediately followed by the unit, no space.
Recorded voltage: 0.45V
